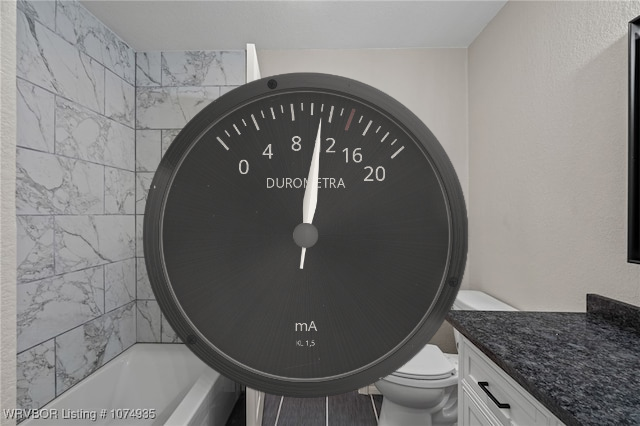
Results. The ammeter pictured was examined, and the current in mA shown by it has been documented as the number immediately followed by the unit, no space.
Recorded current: 11mA
